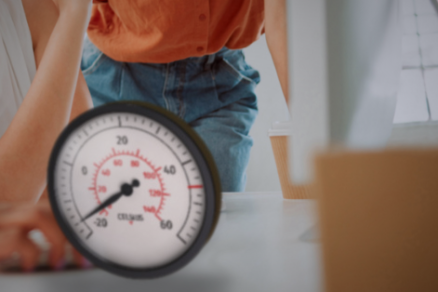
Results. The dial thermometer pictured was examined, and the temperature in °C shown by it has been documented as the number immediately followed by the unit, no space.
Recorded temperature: -16°C
